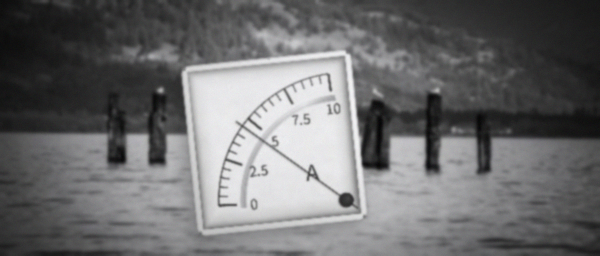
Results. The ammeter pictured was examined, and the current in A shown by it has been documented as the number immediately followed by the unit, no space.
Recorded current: 4.5A
